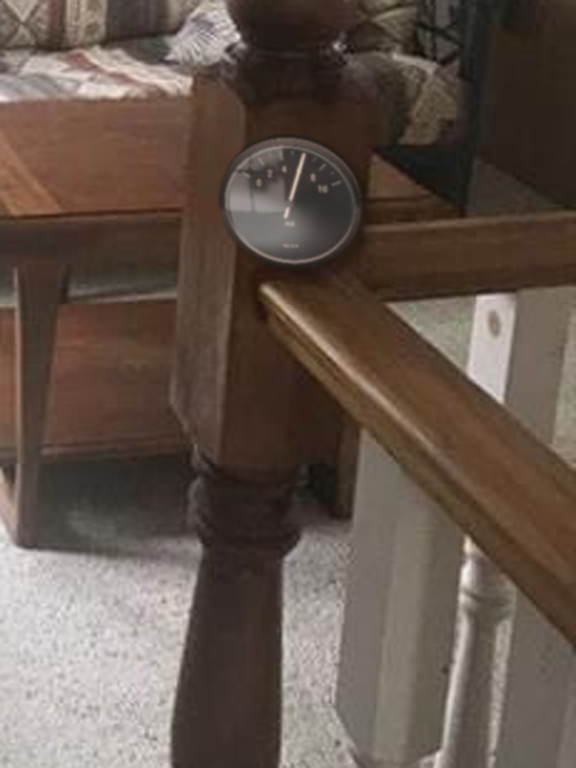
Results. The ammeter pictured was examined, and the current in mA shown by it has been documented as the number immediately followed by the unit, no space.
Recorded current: 6mA
